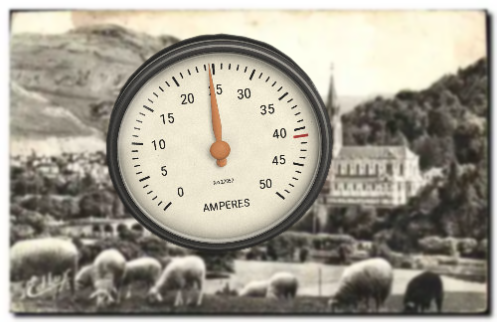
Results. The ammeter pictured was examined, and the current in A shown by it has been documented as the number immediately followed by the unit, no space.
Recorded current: 24.5A
